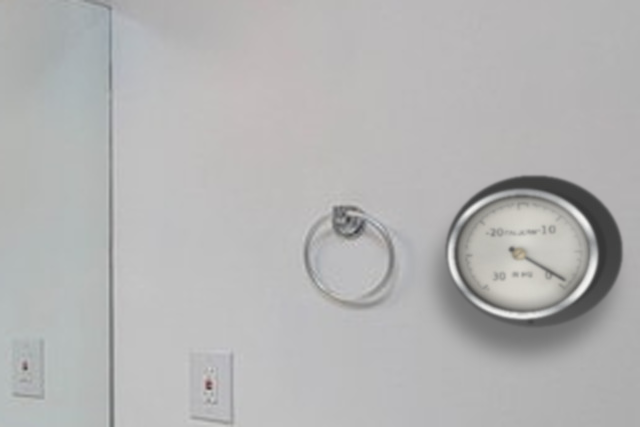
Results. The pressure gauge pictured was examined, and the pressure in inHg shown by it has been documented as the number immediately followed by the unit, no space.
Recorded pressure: -1inHg
